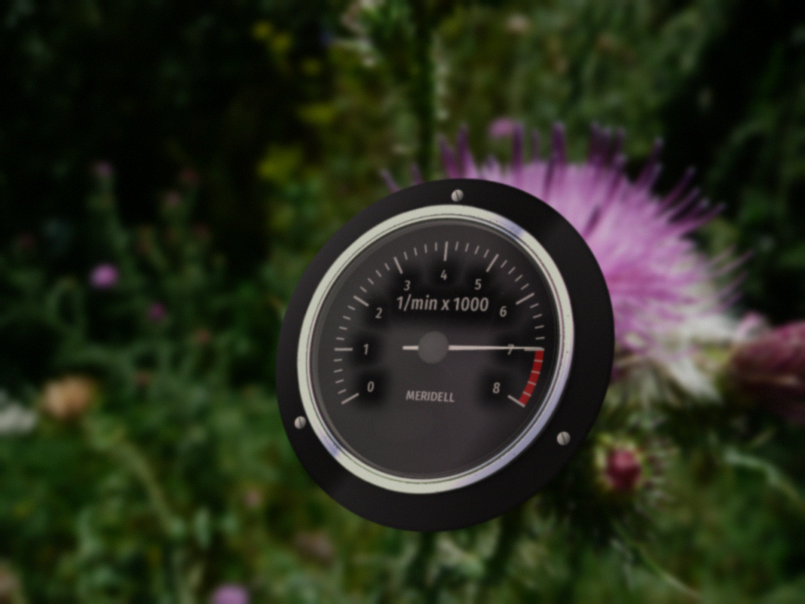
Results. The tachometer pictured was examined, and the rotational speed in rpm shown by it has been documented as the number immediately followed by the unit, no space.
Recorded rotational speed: 7000rpm
